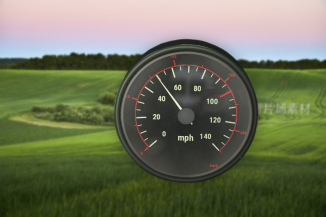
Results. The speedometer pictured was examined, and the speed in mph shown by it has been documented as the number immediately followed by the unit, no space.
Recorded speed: 50mph
